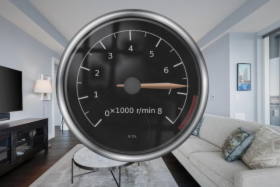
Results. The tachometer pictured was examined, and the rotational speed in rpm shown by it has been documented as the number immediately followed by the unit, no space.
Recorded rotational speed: 6750rpm
